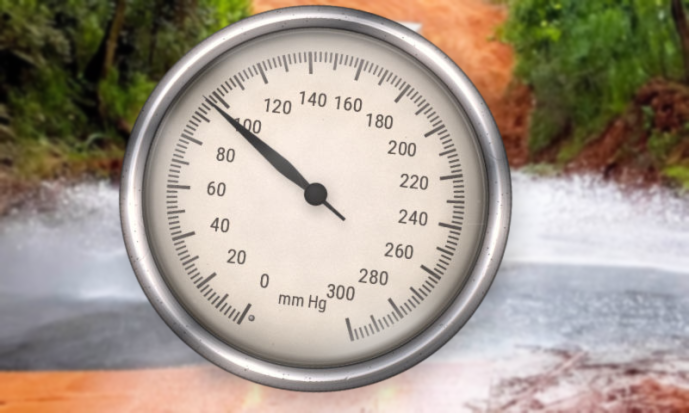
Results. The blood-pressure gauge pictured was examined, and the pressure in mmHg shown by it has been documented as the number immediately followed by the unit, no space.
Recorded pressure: 96mmHg
